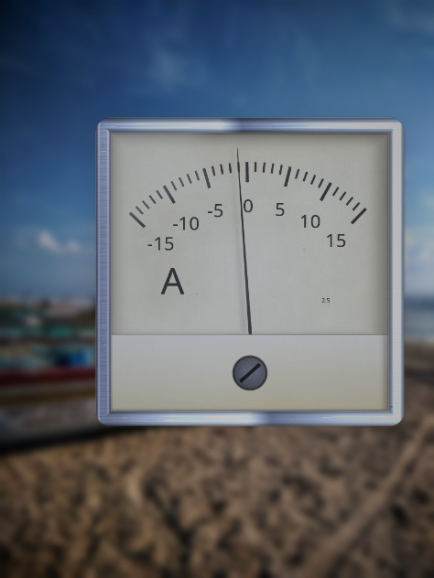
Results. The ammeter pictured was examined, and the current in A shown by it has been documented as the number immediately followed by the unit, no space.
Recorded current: -1A
